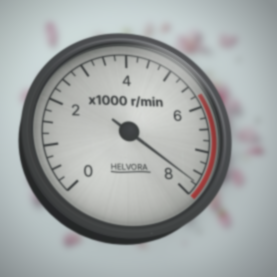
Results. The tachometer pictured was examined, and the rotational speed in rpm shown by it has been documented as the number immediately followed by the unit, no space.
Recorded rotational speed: 7750rpm
